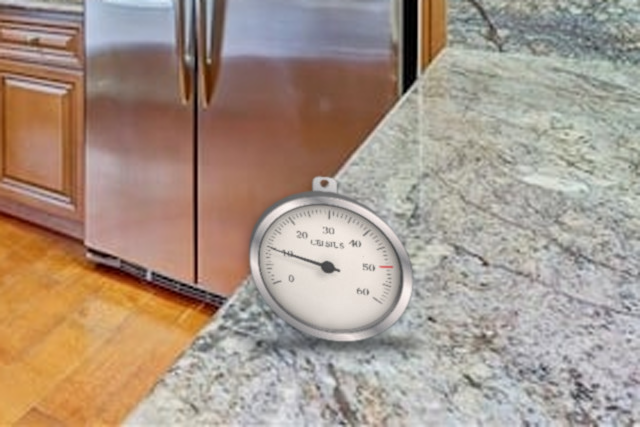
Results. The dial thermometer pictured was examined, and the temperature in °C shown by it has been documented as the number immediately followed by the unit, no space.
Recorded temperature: 10°C
